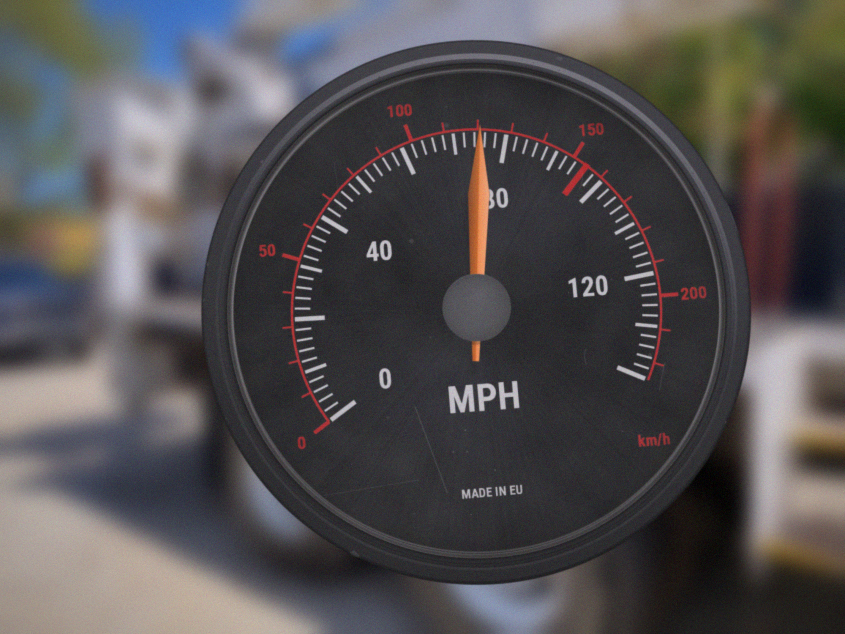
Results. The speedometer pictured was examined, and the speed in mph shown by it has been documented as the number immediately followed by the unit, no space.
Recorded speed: 75mph
